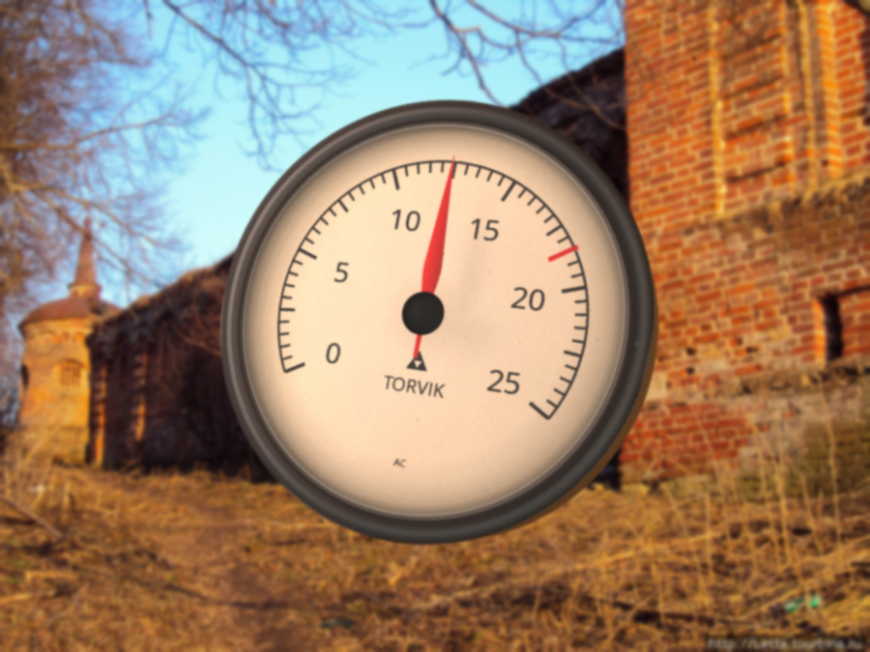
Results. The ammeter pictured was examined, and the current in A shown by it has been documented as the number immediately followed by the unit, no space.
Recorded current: 12.5A
